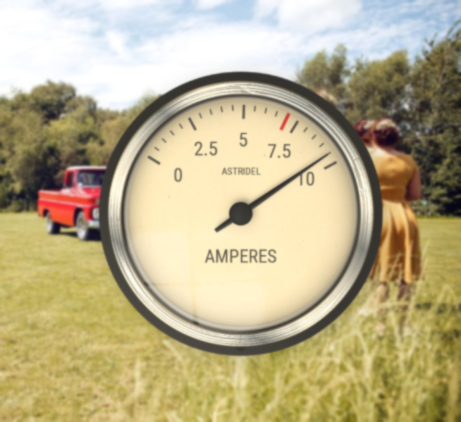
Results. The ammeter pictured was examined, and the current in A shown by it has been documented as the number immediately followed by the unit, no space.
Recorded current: 9.5A
